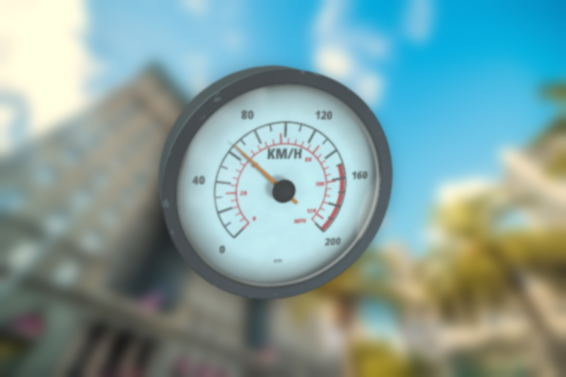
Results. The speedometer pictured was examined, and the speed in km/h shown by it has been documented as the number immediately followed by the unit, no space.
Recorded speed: 65km/h
